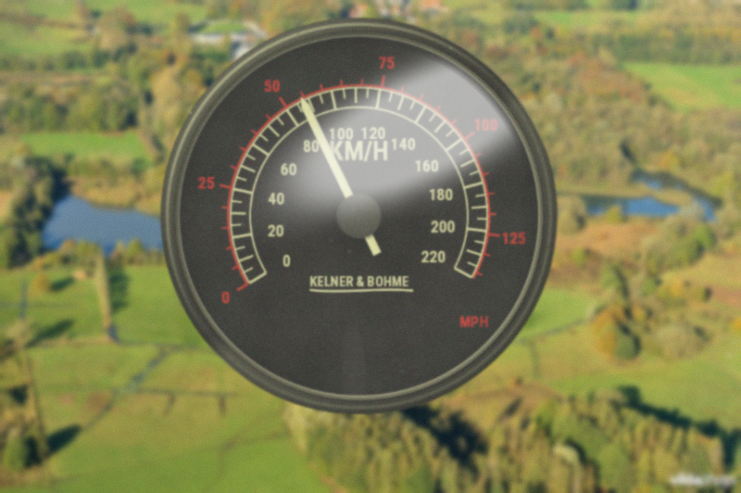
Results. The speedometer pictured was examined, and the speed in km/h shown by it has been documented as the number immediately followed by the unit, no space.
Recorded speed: 87.5km/h
